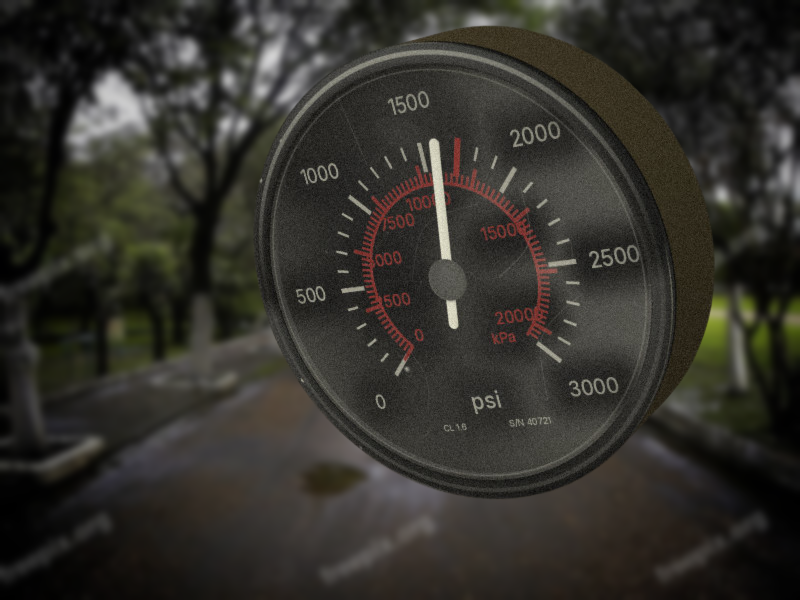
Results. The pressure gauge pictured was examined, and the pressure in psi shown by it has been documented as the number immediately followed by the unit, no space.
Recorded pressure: 1600psi
